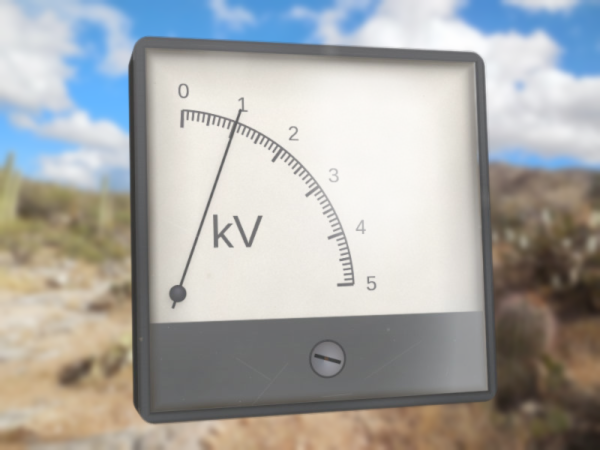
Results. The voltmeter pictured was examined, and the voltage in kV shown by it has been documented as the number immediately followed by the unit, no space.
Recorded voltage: 1kV
